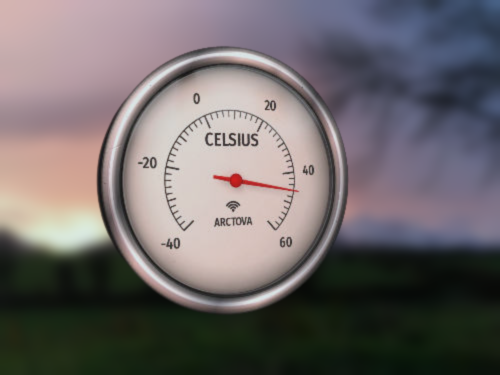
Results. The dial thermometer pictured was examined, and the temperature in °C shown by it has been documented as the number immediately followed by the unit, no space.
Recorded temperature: 46°C
